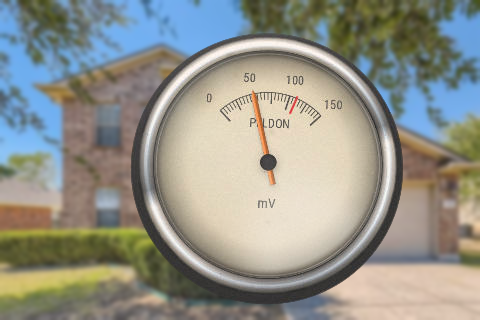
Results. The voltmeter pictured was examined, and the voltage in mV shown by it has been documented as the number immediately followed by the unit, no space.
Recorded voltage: 50mV
